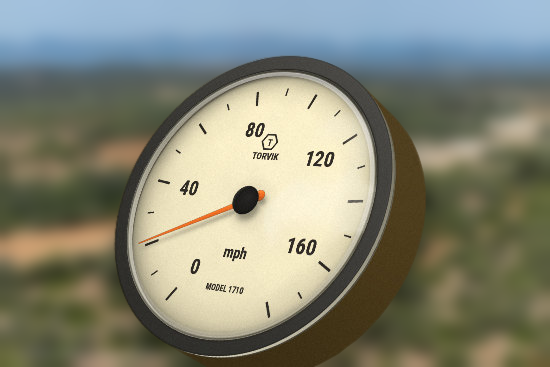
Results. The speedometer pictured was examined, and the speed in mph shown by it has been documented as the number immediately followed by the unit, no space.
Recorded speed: 20mph
